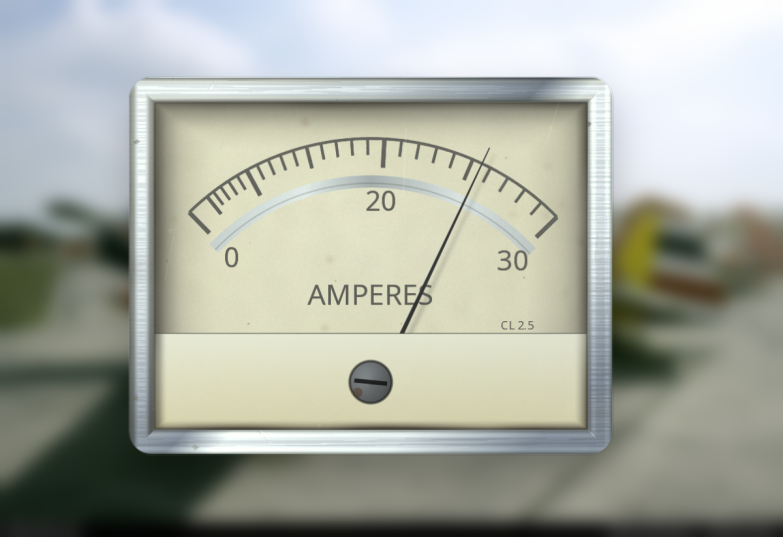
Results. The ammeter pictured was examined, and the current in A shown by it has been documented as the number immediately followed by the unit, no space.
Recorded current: 25.5A
